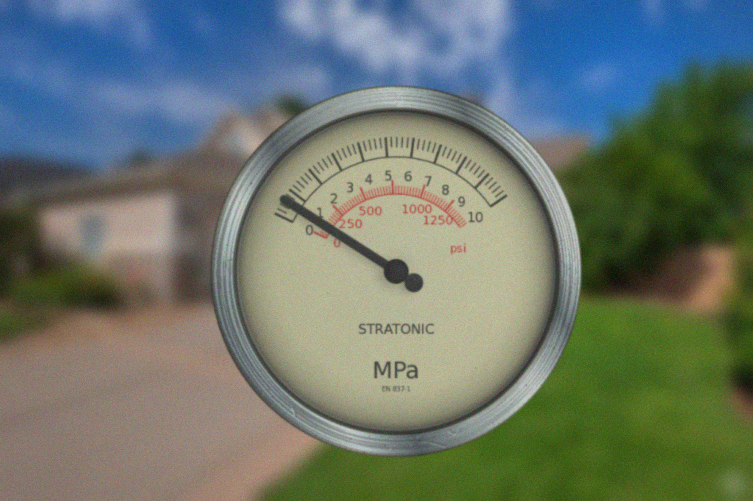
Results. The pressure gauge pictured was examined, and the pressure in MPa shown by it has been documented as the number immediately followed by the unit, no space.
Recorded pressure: 0.6MPa
